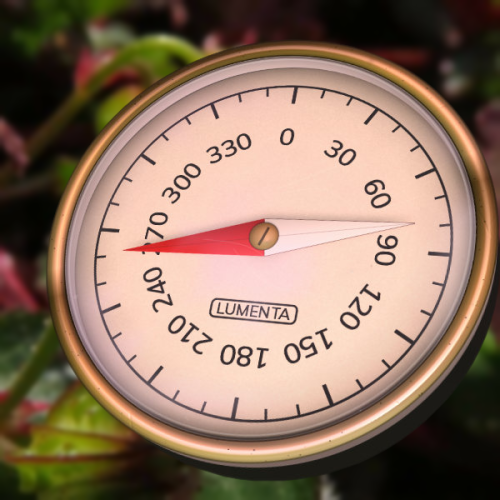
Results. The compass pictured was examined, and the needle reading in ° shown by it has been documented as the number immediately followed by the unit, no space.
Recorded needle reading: 260°
